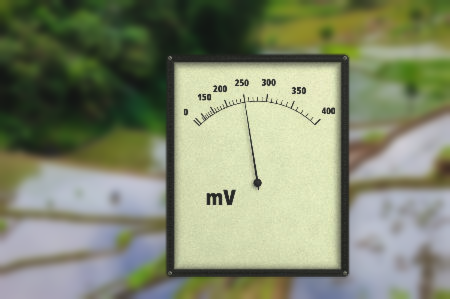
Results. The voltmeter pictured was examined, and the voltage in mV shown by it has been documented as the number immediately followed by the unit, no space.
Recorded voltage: 250mV
